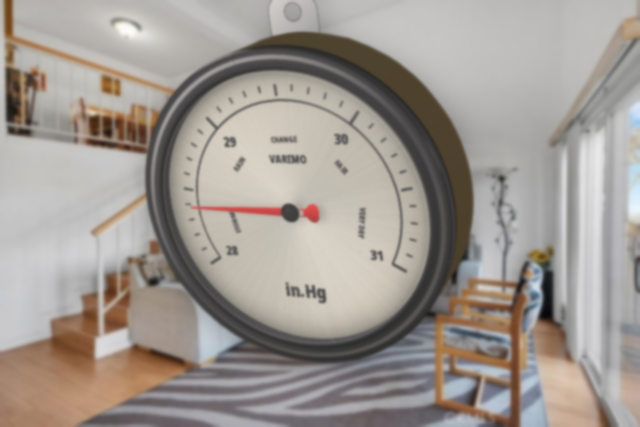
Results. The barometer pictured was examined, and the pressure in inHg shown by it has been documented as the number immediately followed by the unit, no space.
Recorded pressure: 28.4inHg
